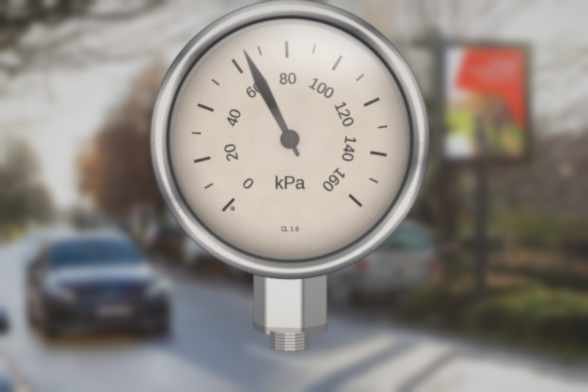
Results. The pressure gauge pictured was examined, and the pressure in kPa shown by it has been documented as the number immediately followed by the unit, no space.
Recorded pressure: 65kPa
